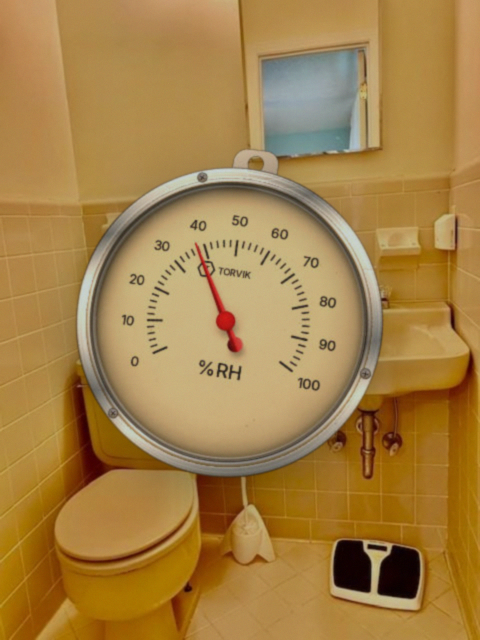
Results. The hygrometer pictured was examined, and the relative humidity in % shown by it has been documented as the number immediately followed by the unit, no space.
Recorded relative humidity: 38%
